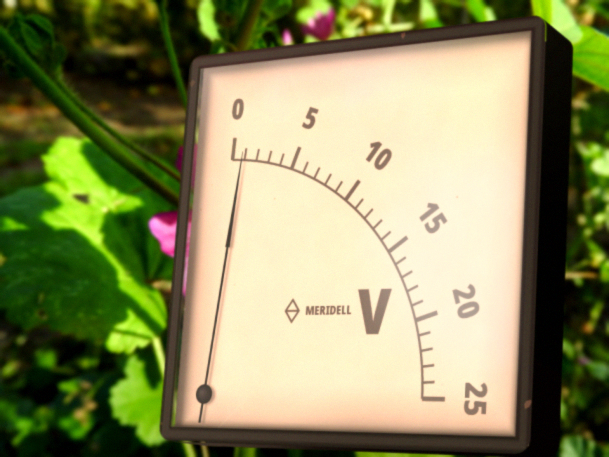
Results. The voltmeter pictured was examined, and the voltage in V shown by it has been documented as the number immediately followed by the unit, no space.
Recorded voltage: 1V
